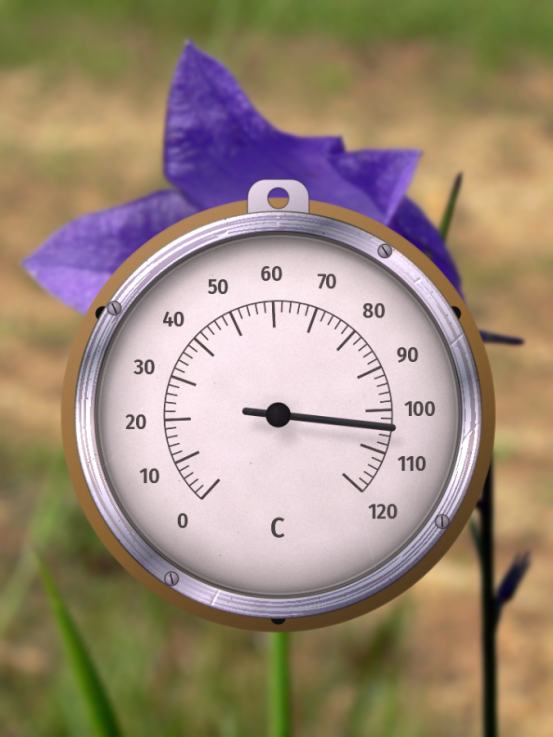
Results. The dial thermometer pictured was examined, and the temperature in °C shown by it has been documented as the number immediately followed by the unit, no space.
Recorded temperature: 104°C
